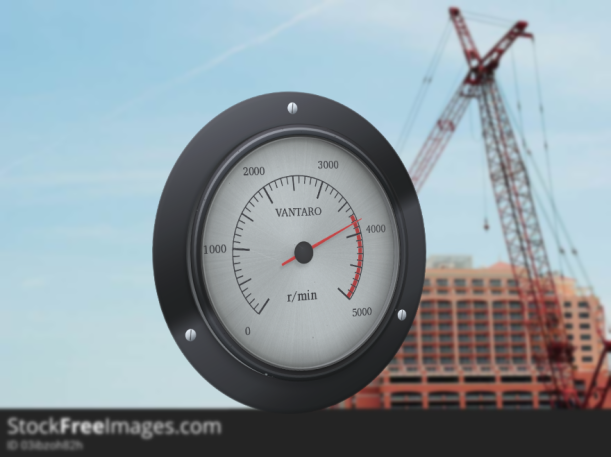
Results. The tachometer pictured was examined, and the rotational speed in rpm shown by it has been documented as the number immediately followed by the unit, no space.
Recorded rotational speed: 3800rpm
